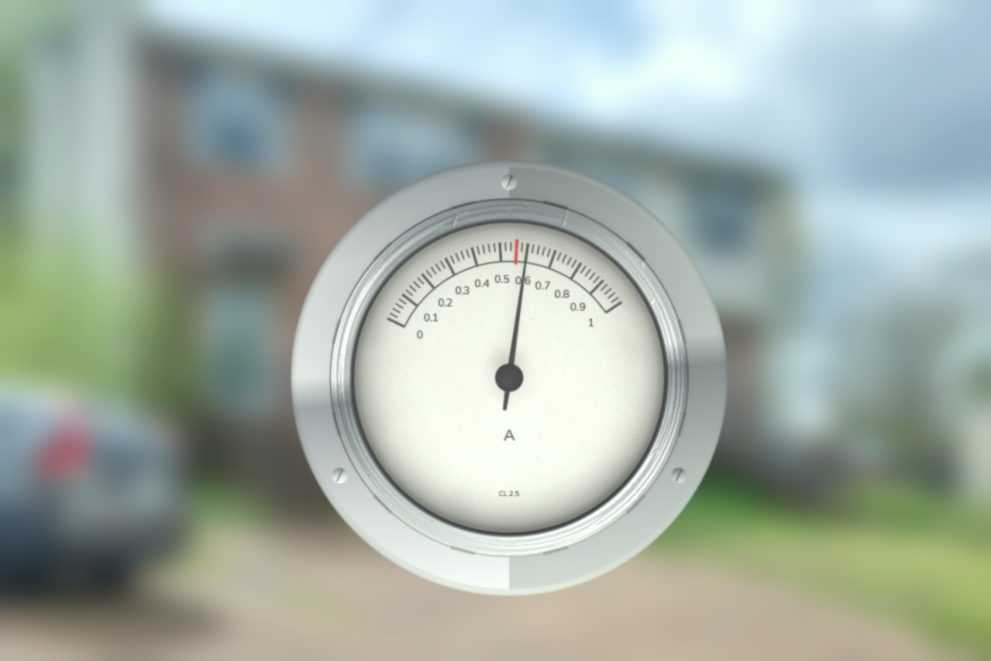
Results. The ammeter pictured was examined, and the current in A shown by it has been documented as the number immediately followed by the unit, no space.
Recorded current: 0.6A
